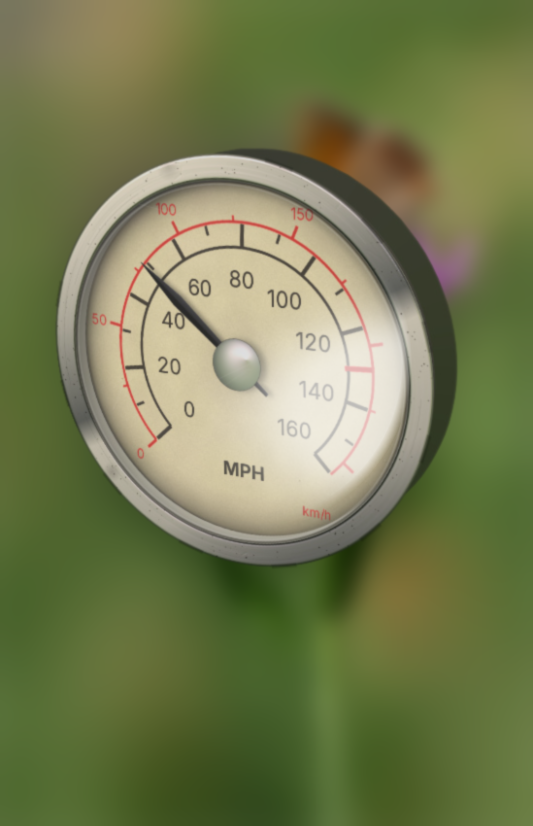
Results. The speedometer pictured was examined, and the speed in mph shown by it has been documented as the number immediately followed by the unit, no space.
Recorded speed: 50mph
